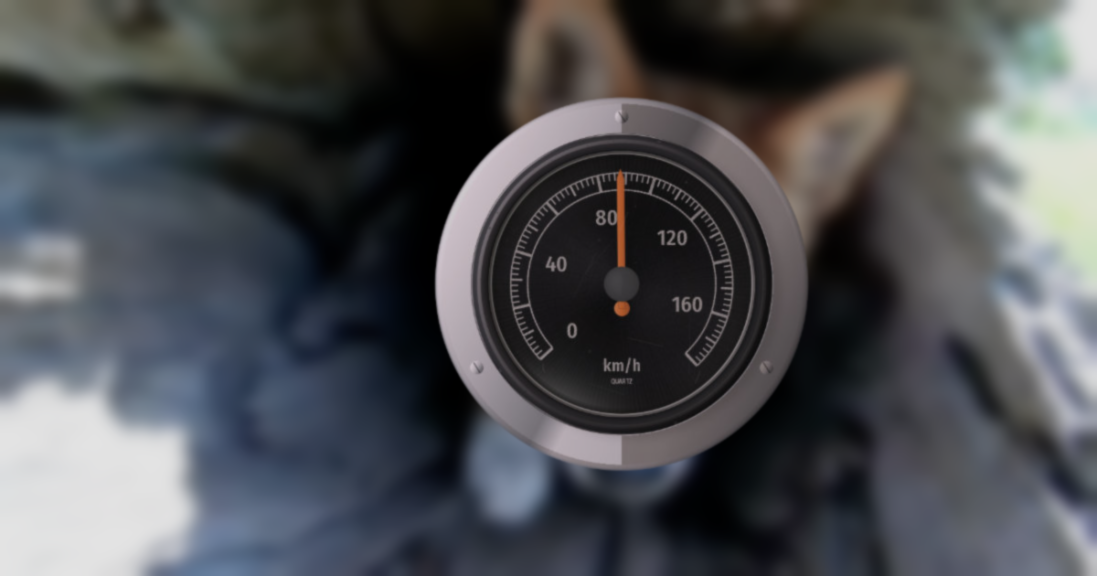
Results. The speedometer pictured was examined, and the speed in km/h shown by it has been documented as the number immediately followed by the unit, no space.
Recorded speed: 88km/h
